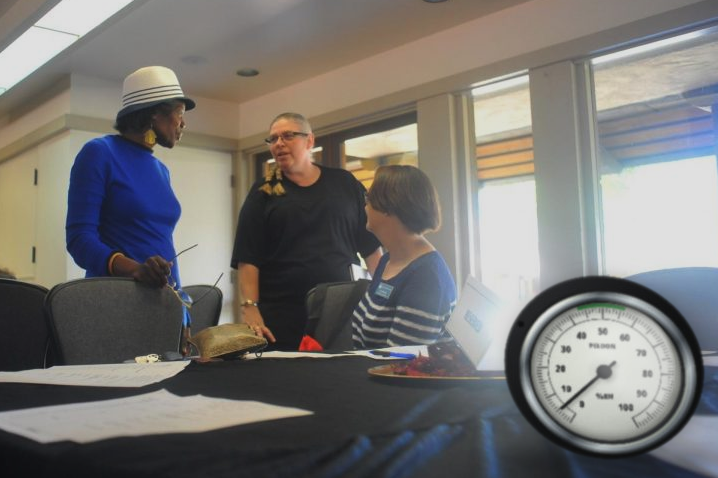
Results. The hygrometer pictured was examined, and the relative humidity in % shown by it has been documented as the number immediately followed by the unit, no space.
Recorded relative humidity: 5%
